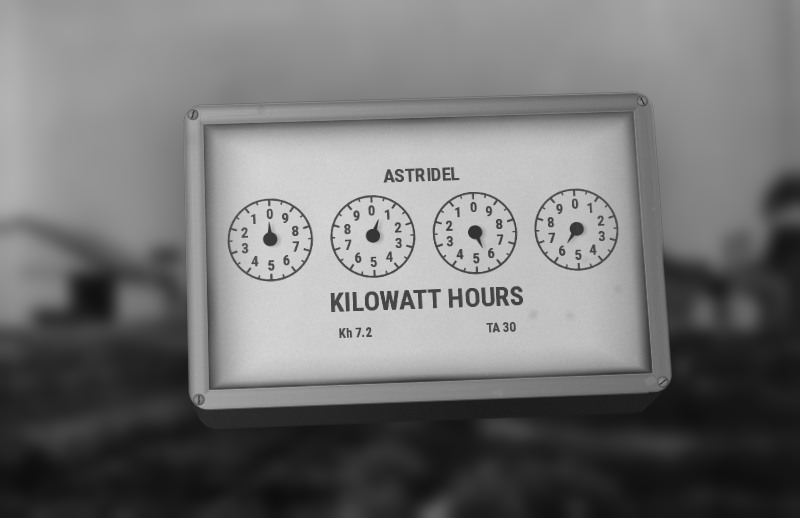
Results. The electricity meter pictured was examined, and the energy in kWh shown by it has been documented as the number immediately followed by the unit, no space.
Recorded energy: 56kWh
